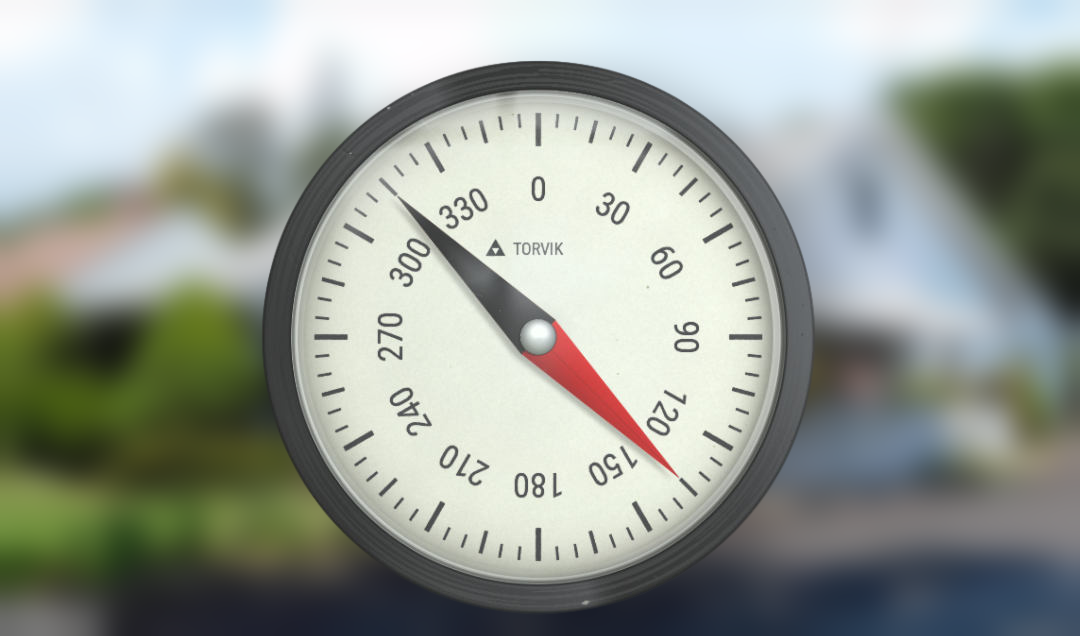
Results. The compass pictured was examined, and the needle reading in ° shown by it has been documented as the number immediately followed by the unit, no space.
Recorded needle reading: 135°
